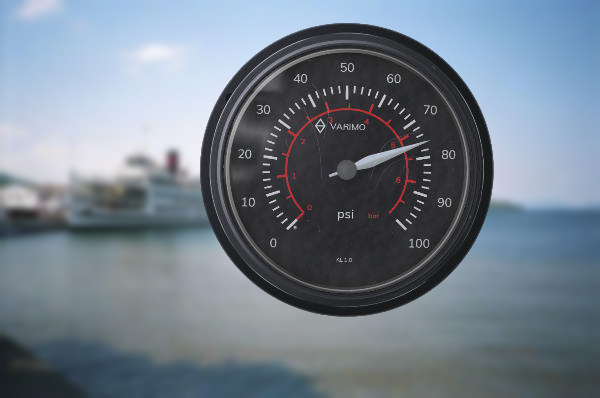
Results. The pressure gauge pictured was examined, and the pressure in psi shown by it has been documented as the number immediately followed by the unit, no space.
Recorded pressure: 76psi
